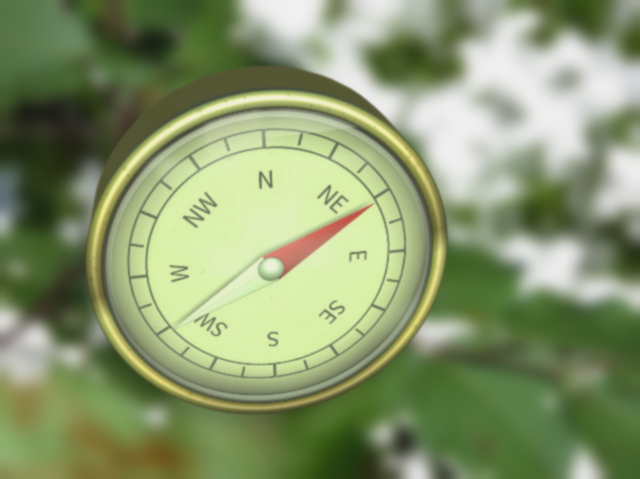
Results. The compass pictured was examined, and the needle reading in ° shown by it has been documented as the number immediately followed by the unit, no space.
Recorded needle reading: 60°
